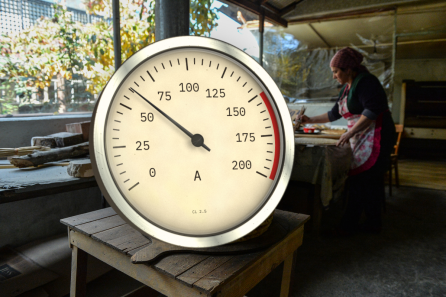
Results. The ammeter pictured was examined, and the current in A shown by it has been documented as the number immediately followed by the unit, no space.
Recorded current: 60A
